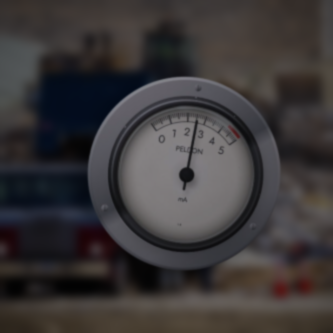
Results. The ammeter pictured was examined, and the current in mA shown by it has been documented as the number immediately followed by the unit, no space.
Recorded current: 2.5mA
